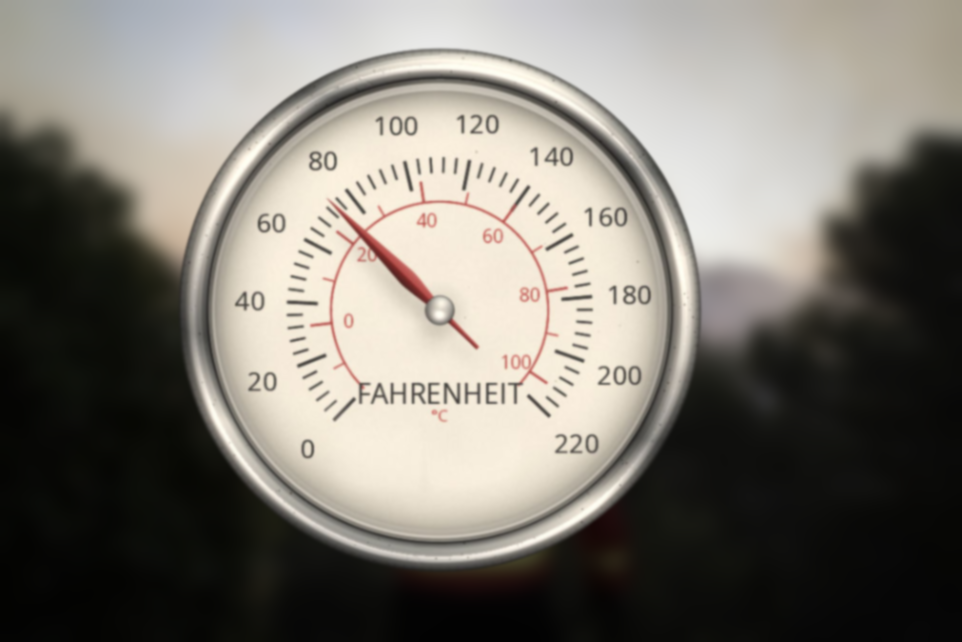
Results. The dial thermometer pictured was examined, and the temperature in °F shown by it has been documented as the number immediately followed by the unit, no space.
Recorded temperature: 74°F
